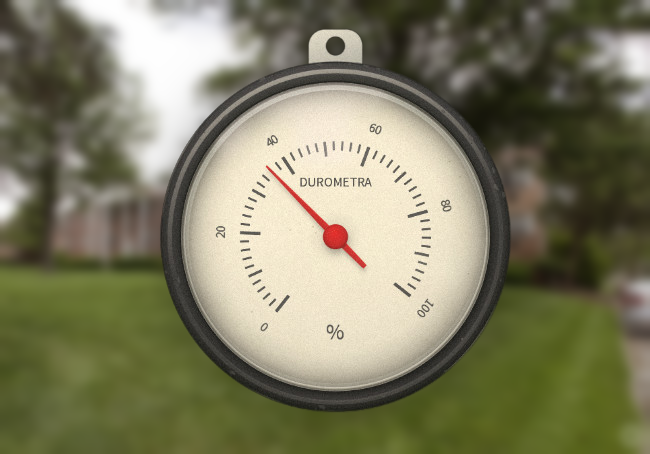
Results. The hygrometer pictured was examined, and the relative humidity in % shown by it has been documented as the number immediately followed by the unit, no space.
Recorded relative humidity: 36%
